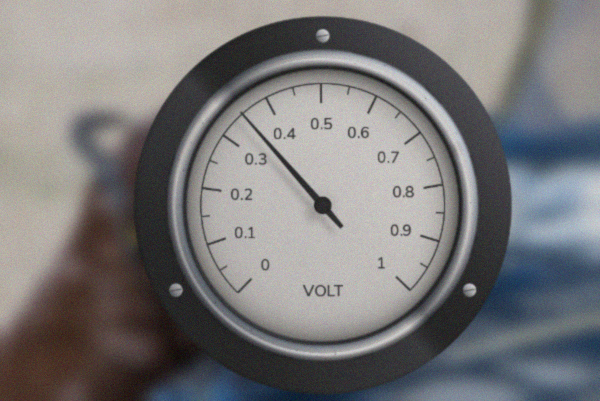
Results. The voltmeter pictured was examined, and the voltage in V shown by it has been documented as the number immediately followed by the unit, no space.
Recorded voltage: 0.35V
